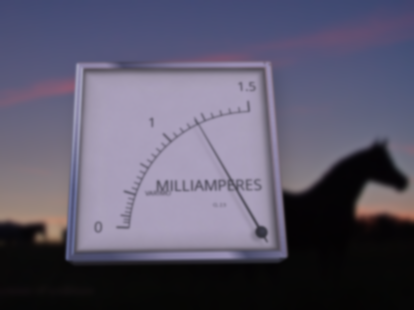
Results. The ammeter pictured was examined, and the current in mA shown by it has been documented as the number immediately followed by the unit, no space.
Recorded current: 1.2mA
